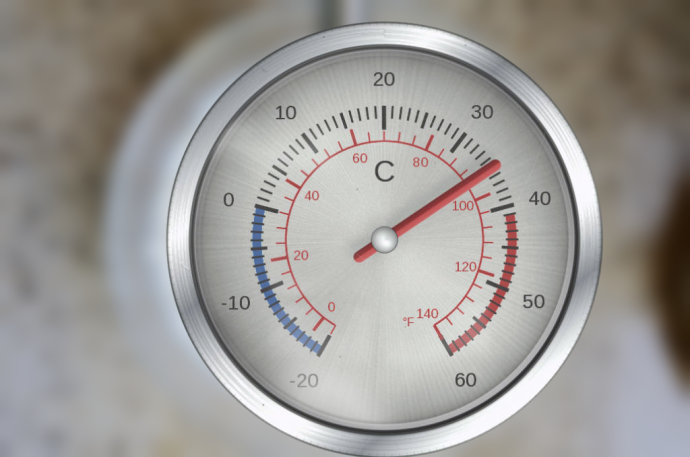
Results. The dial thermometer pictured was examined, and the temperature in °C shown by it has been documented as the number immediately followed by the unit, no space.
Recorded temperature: 35°C
